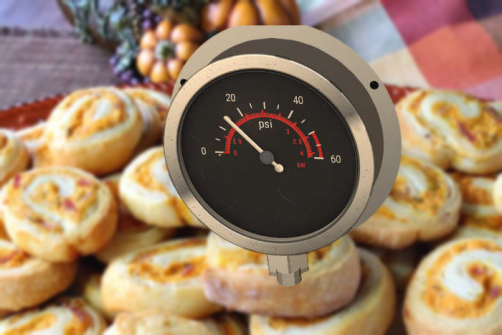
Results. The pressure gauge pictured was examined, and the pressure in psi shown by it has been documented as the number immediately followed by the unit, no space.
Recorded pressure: 15psi
